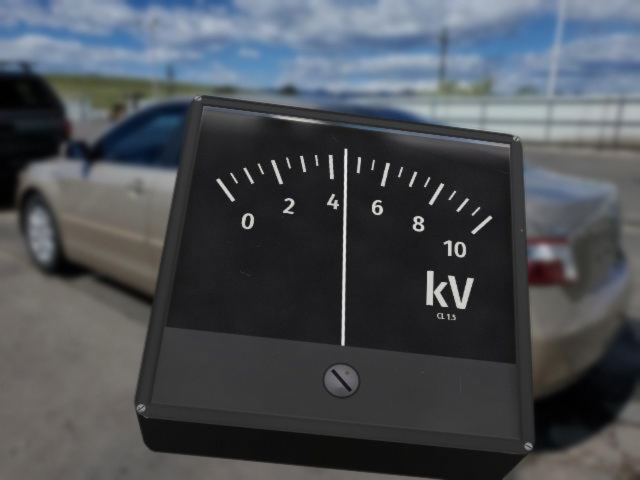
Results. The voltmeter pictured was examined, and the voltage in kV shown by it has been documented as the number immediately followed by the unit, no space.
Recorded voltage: 4.5kV
